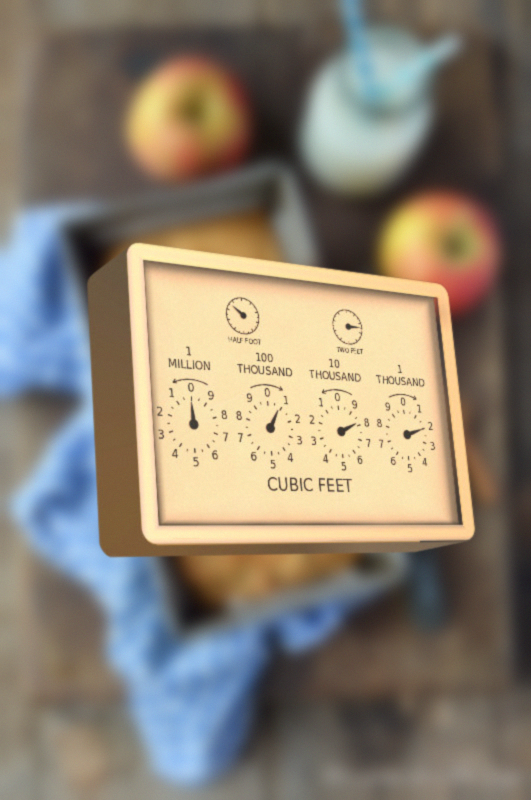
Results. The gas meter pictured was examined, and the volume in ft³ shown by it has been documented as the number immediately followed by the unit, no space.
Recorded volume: 8200ft³
